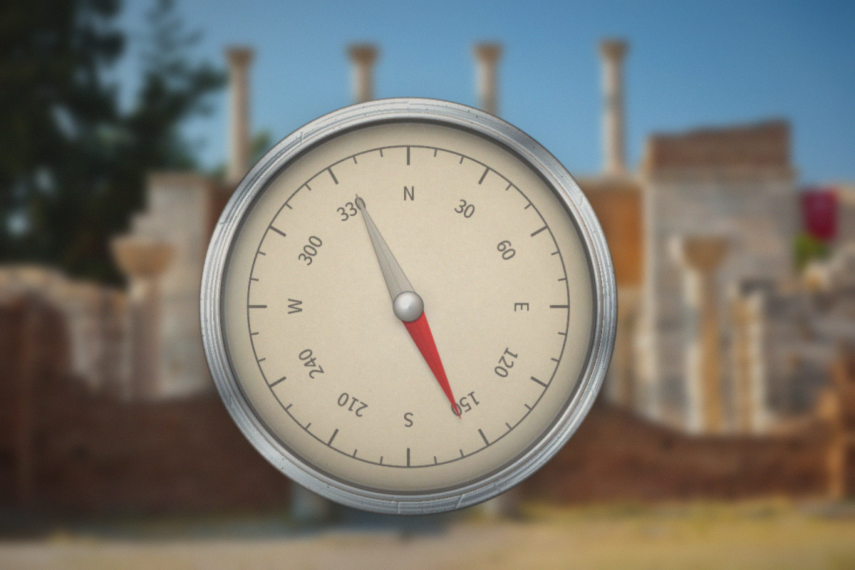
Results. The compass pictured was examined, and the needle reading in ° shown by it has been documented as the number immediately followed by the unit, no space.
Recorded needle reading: 155°
